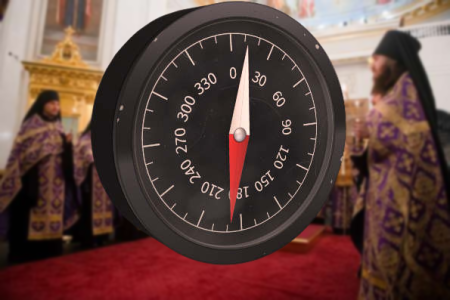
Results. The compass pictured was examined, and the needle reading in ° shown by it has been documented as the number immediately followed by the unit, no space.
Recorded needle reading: 190°
